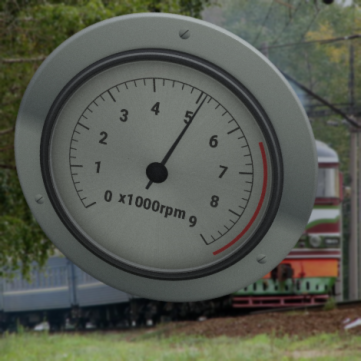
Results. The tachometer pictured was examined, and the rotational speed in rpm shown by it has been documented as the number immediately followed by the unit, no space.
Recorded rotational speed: 5100rpm
